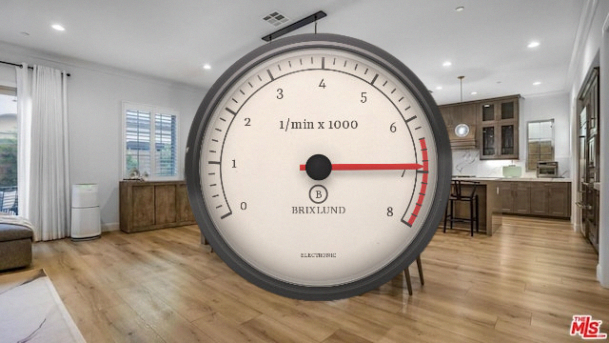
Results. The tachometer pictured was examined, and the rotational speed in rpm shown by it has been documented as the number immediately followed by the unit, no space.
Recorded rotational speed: 6900rpm
